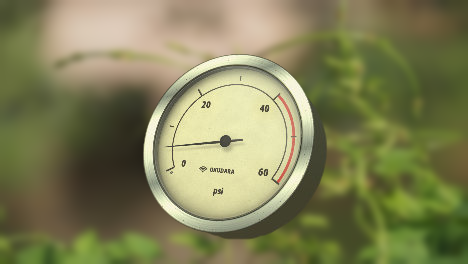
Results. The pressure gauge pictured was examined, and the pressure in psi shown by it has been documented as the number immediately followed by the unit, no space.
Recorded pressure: 5psi
